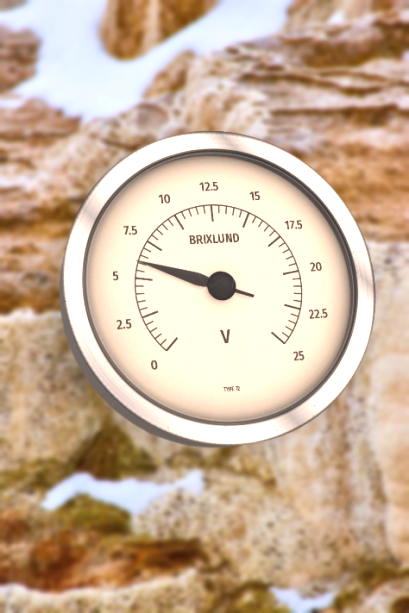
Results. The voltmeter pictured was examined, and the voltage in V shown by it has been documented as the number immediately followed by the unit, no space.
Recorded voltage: 6V
